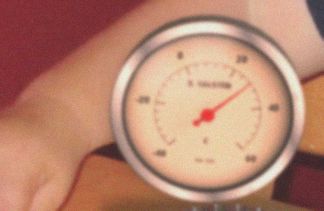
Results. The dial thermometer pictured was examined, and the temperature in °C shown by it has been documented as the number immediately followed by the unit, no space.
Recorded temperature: 28°C
